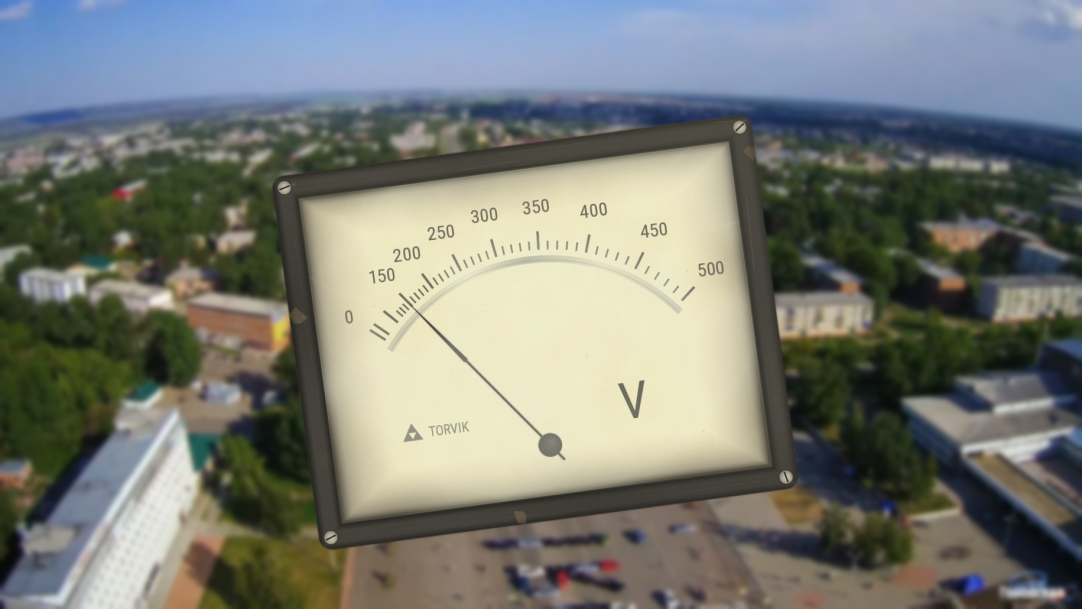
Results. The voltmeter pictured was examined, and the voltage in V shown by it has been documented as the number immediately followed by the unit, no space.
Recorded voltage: 150V
